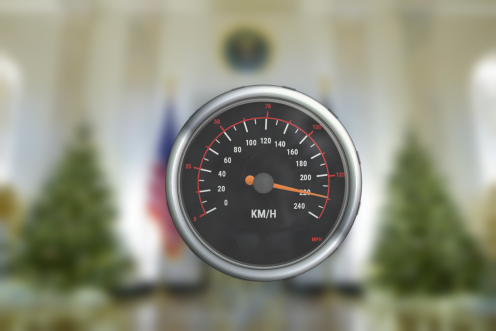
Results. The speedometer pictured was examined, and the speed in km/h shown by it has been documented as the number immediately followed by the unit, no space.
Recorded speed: 220km/h
